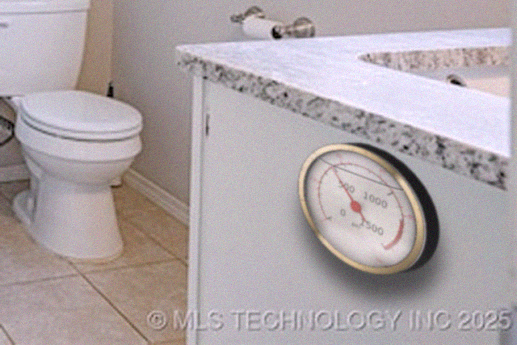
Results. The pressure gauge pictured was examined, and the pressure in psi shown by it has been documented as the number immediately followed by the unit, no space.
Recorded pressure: 500psi
